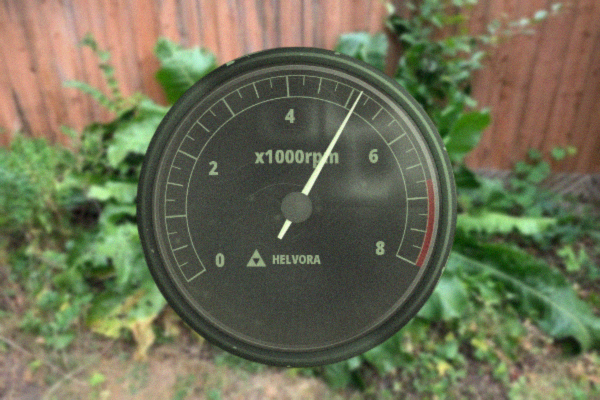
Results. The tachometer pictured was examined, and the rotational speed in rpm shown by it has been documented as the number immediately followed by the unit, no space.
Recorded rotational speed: 5125rpm
